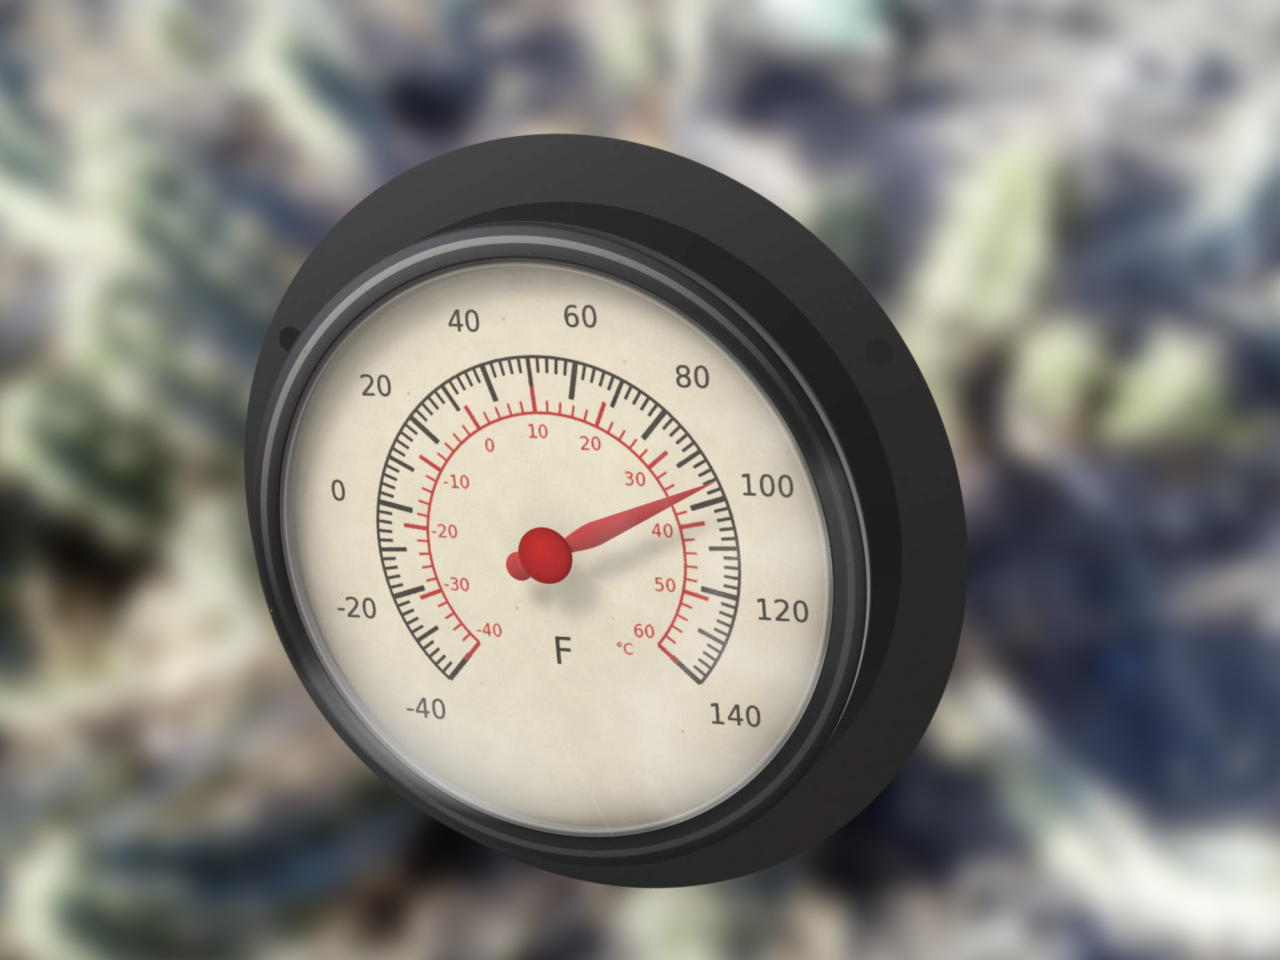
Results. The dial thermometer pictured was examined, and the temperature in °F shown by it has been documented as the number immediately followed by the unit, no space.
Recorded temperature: 96°F
